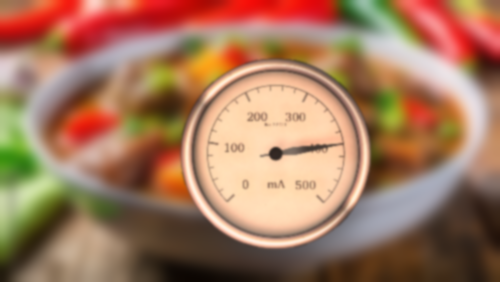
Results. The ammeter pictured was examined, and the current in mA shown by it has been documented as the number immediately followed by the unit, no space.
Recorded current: 400mA
